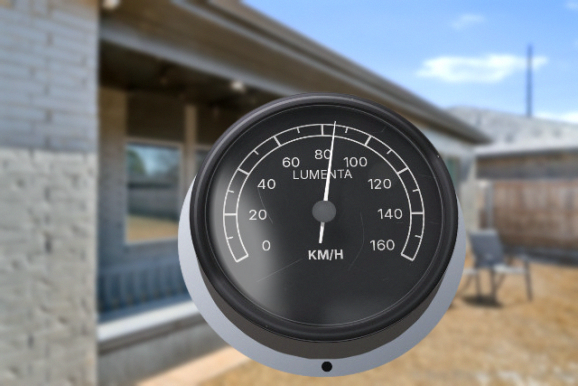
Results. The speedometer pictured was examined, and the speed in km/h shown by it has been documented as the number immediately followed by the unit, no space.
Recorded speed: 85km/h
